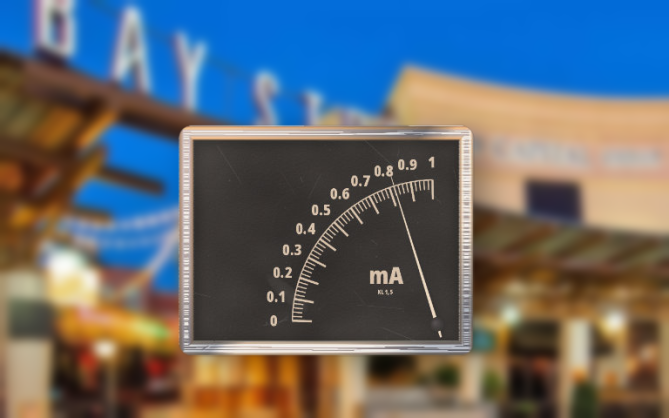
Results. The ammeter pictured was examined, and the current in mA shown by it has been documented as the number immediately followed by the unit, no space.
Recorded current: 0.82mA
